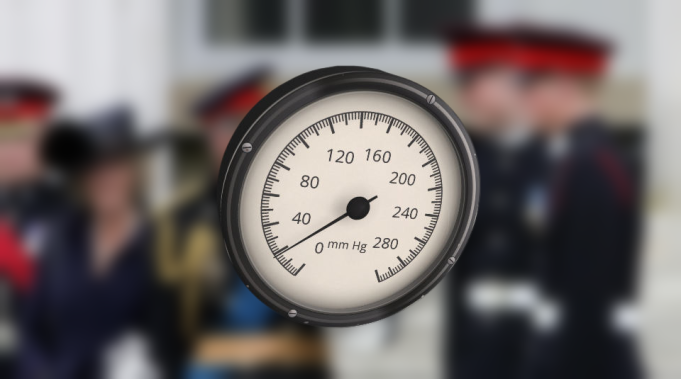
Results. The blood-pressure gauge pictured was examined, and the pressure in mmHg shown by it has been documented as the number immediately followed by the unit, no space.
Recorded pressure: 20mmHg
